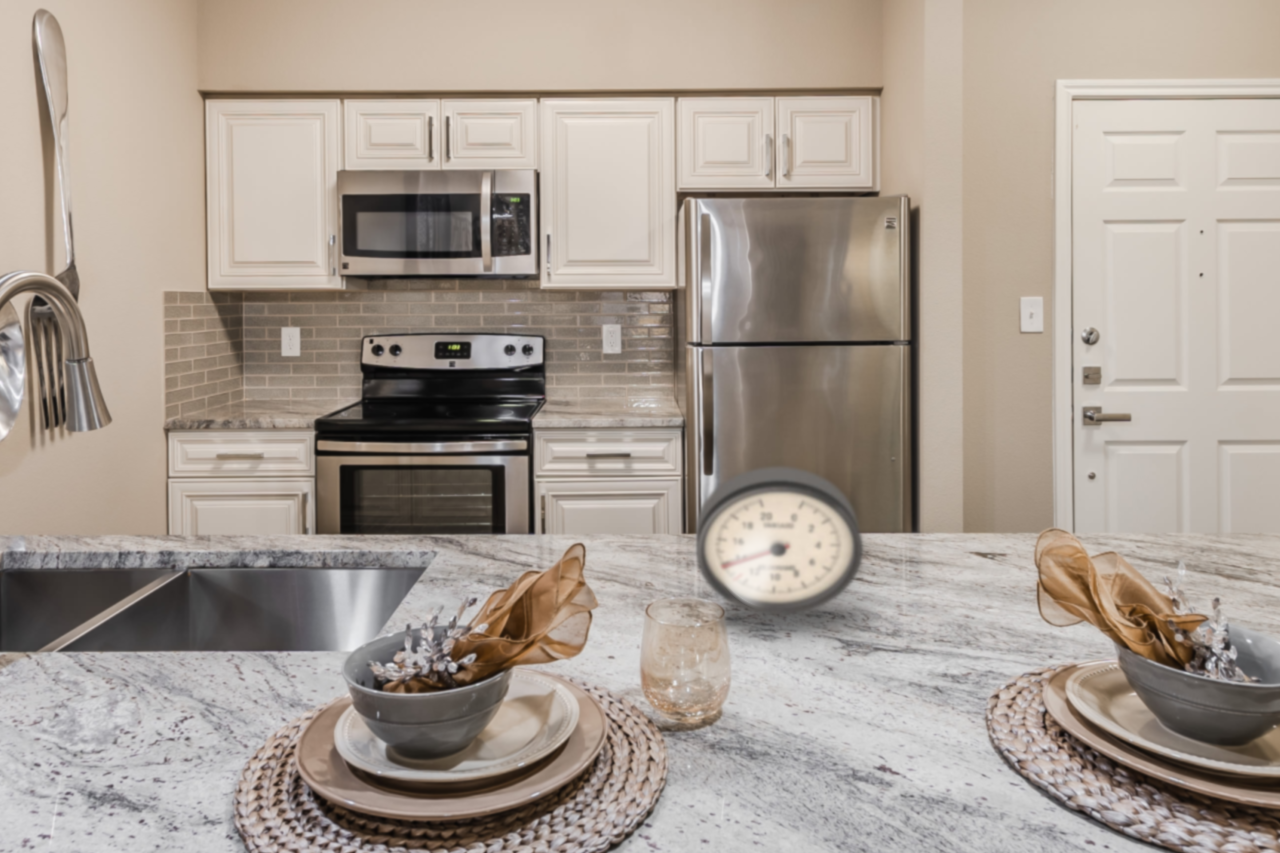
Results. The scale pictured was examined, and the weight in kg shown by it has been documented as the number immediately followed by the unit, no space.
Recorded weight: 14kg
